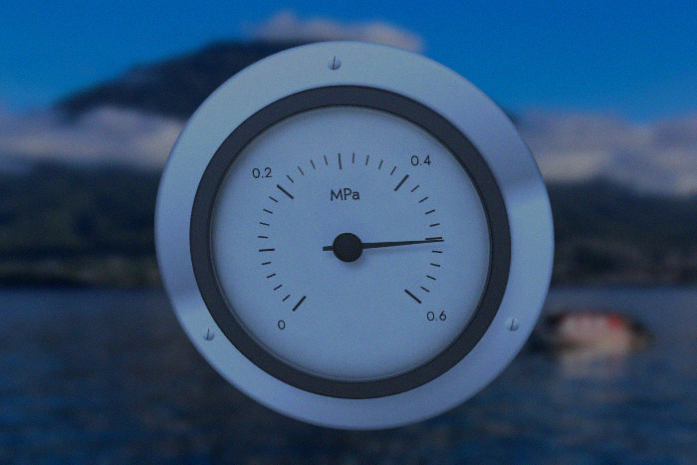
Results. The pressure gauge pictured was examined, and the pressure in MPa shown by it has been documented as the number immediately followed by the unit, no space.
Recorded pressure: 0.5MPa
